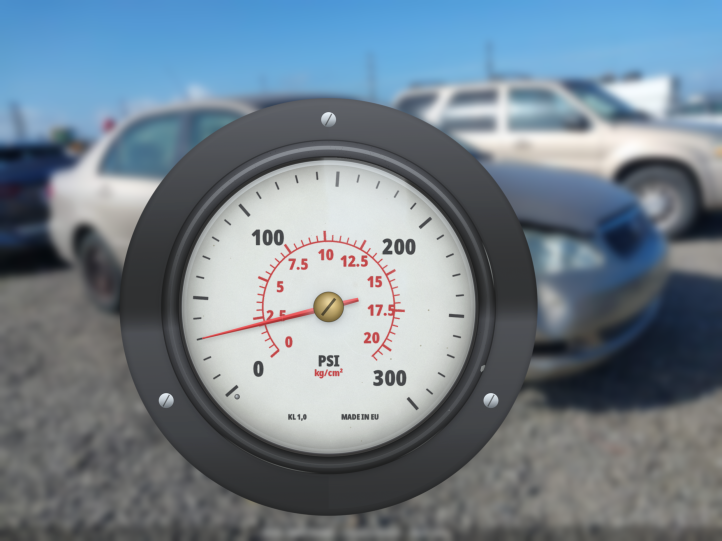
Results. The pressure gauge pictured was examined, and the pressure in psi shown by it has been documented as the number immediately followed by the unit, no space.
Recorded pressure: 30psi
